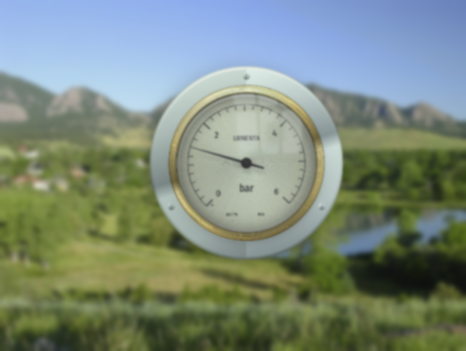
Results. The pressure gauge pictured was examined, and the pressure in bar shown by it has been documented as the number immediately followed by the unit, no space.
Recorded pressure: 1.4bar
